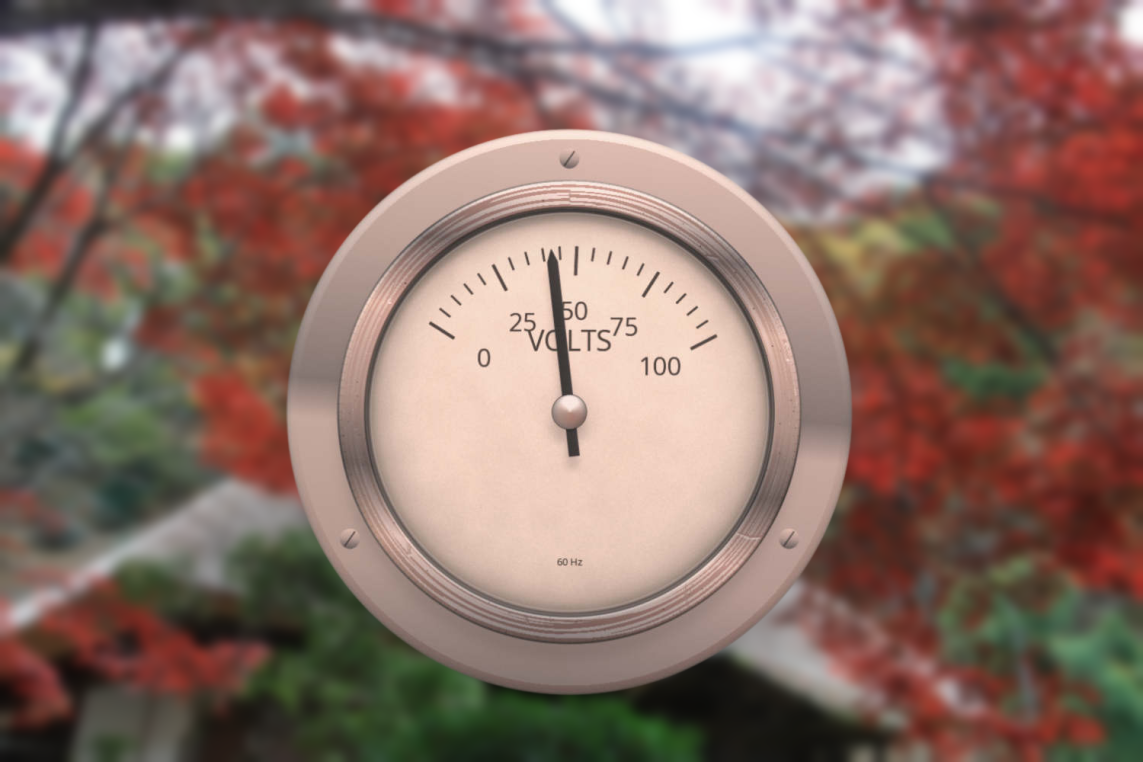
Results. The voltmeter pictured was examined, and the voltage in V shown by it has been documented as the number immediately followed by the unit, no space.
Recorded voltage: 42.5V
